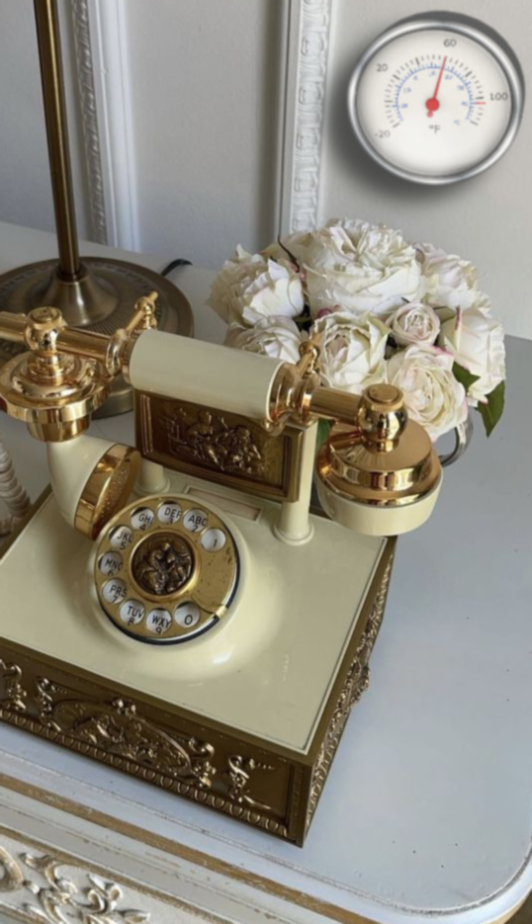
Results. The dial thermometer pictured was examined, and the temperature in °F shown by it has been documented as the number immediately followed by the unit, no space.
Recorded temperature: 60°F
